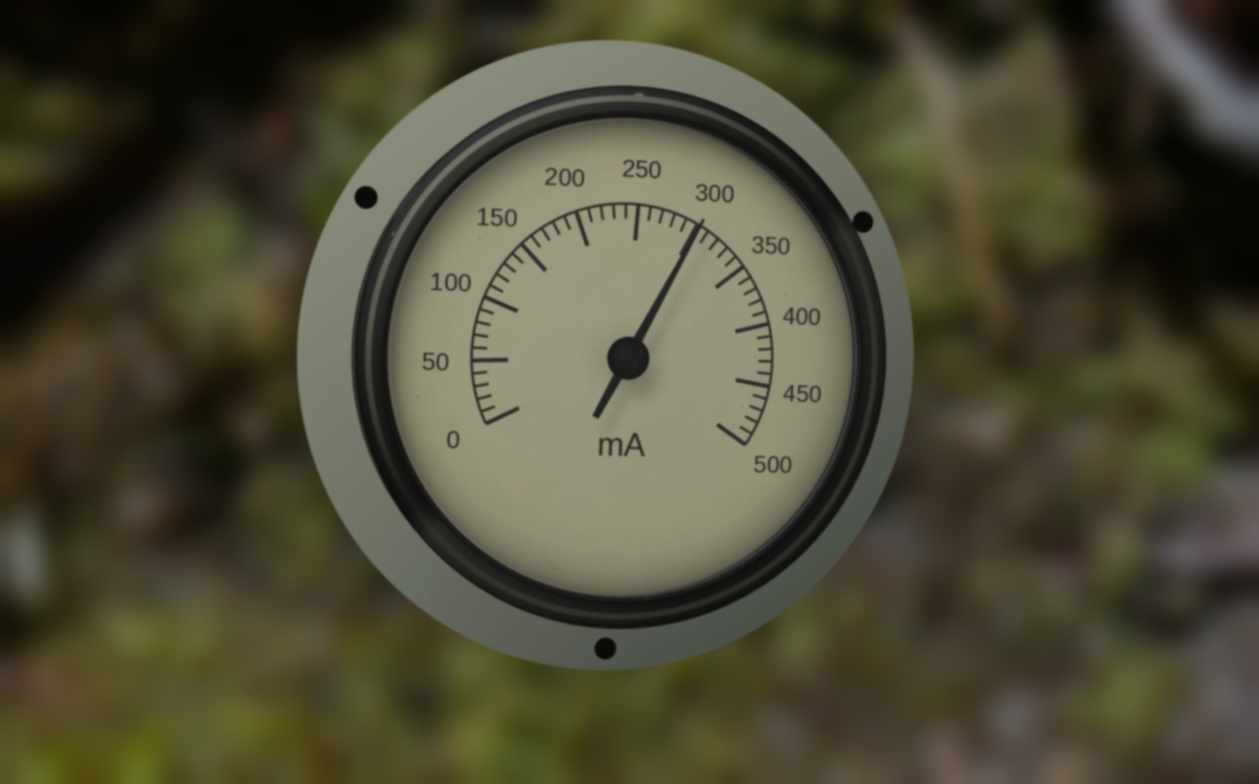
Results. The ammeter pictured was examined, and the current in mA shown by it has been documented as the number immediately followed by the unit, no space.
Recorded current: 300mA
